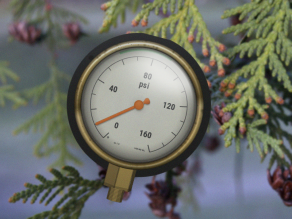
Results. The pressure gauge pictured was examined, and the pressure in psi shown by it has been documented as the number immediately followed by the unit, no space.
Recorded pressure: 10psi
